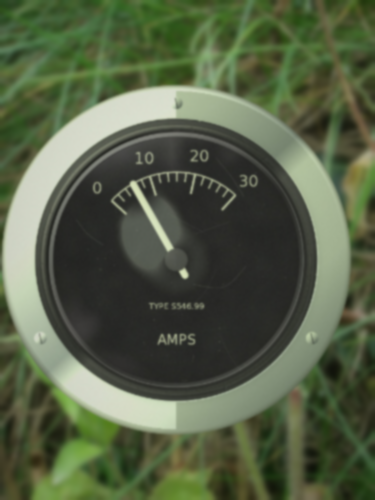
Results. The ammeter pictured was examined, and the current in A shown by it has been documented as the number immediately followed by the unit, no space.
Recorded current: 6A
